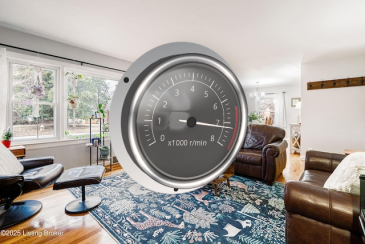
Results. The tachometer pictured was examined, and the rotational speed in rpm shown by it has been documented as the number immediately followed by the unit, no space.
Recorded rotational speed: 7200rpm
